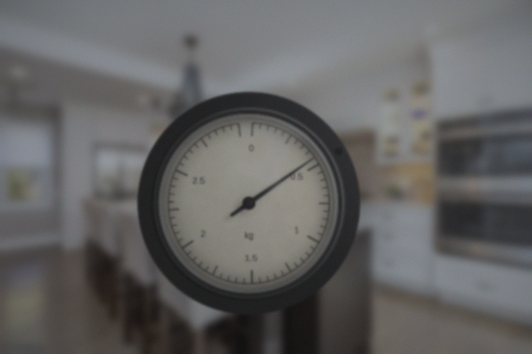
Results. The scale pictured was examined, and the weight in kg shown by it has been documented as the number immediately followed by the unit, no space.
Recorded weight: 0.45kg
